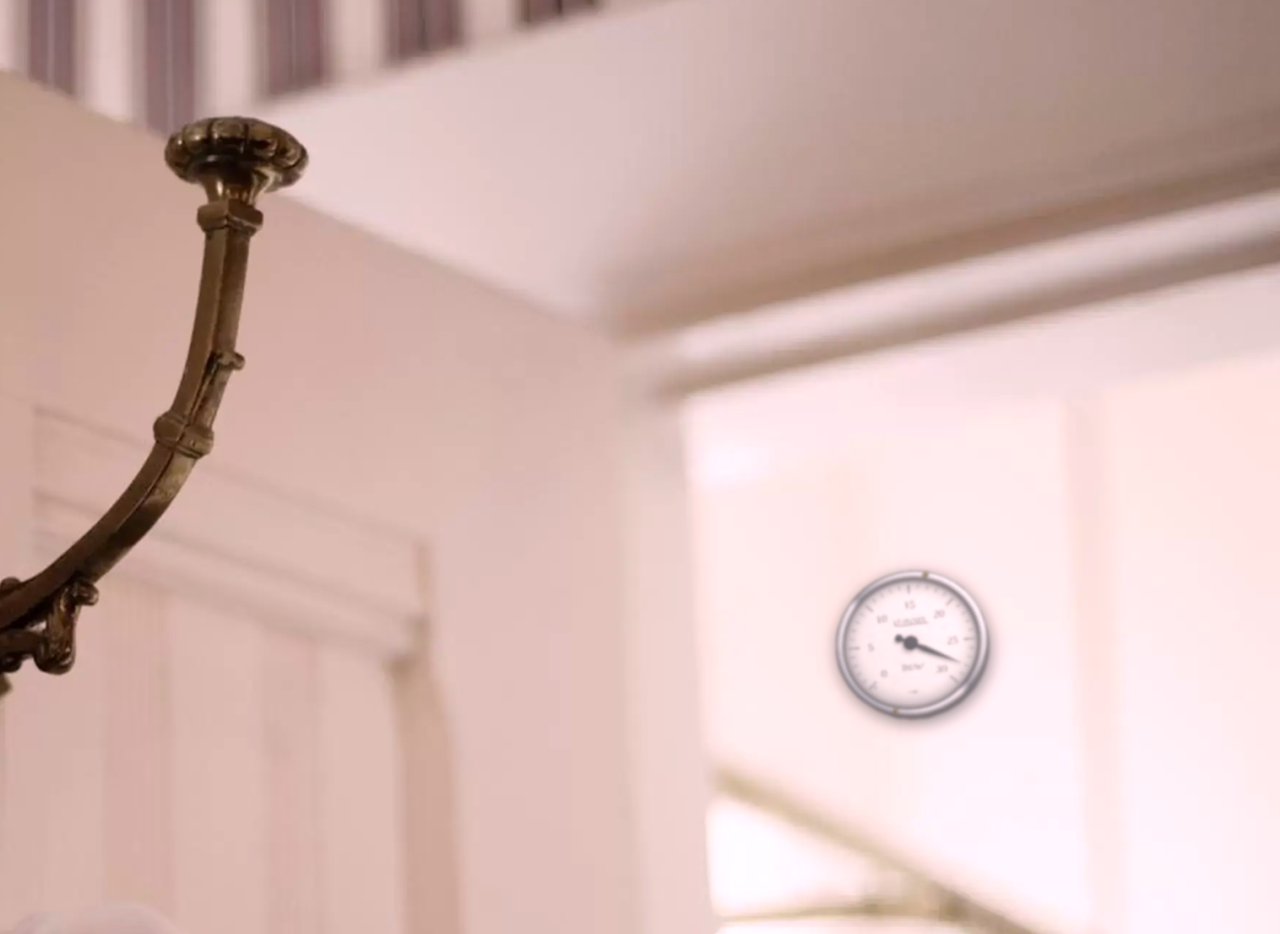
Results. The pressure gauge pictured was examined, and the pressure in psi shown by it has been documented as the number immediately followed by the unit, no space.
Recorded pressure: 28psi
